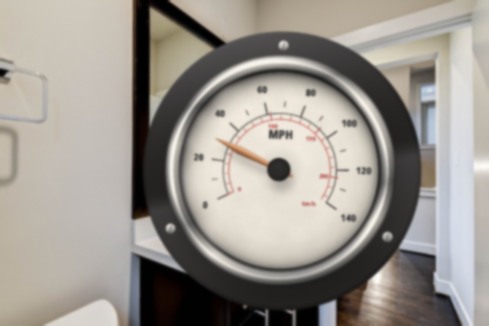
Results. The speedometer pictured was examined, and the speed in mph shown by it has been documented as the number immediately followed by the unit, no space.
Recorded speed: 30mph
